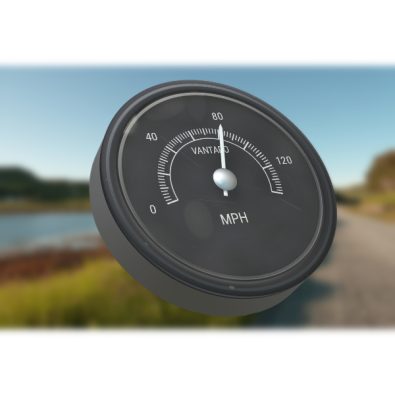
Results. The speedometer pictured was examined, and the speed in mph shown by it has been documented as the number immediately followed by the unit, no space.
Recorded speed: 80mph
